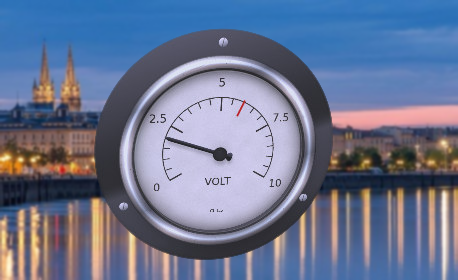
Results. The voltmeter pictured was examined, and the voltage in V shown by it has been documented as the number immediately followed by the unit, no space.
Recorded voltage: 2V
